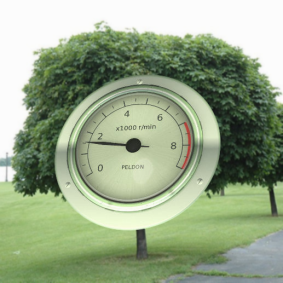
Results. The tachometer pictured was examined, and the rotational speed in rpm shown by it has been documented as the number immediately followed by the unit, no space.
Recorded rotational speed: 1500rpm
